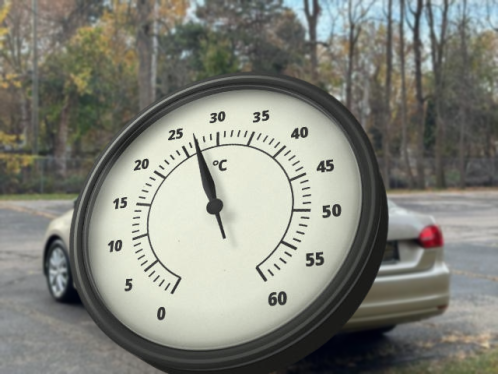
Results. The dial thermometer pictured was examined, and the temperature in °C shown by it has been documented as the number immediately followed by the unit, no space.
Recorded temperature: 27°C
